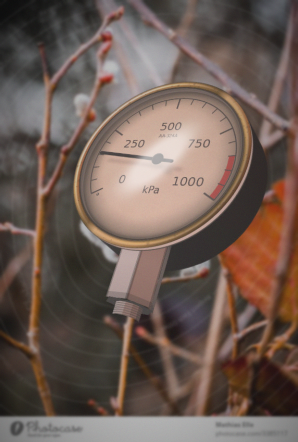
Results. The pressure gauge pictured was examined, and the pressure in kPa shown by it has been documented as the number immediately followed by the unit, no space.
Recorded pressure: 150kPa
